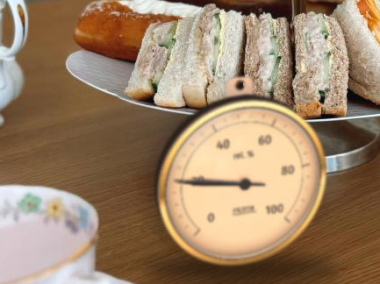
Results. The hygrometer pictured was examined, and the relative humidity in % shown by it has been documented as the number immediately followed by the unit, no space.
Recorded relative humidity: 20%
